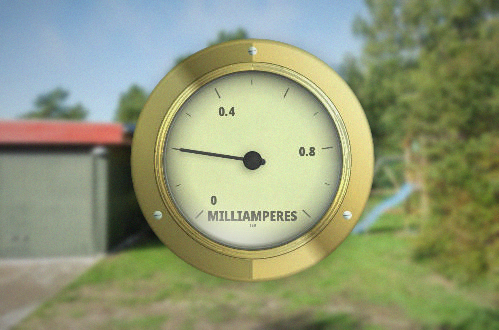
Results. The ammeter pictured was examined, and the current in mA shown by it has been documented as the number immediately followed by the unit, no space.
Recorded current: 0.2mA
